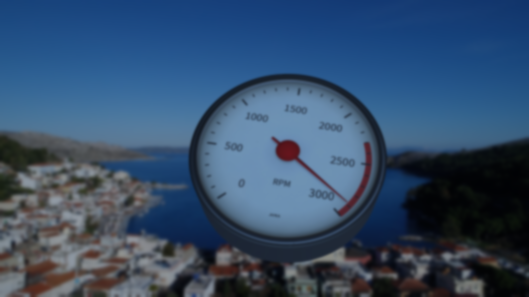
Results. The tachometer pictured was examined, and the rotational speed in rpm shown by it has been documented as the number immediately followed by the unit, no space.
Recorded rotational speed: 2900rpm
